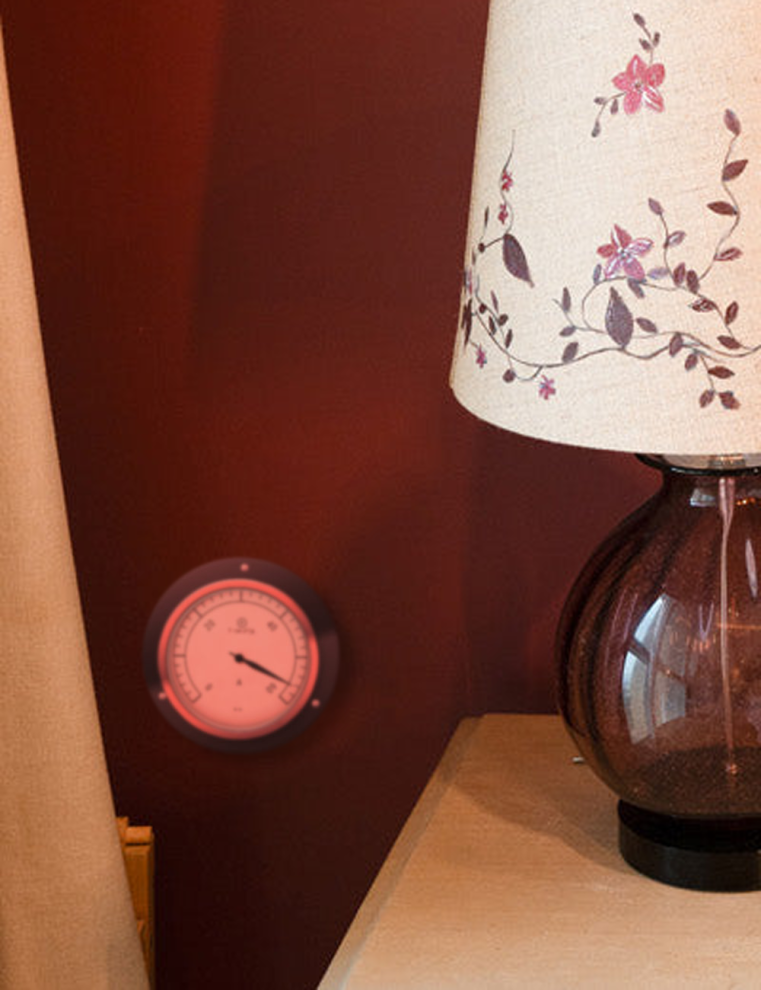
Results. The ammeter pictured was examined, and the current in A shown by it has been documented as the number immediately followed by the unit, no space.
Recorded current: 56A
